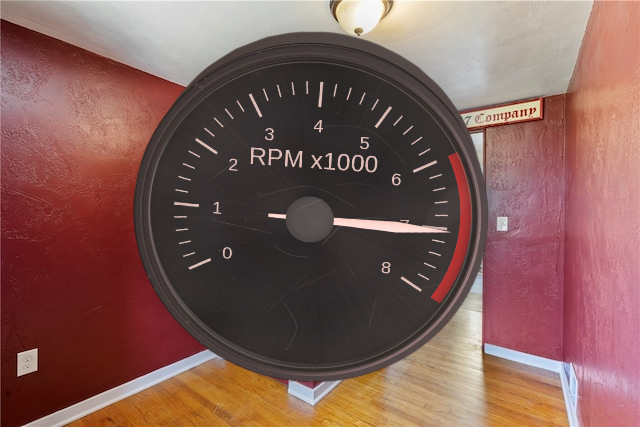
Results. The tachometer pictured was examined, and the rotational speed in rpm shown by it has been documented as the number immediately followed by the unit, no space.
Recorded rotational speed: 7000rpm
